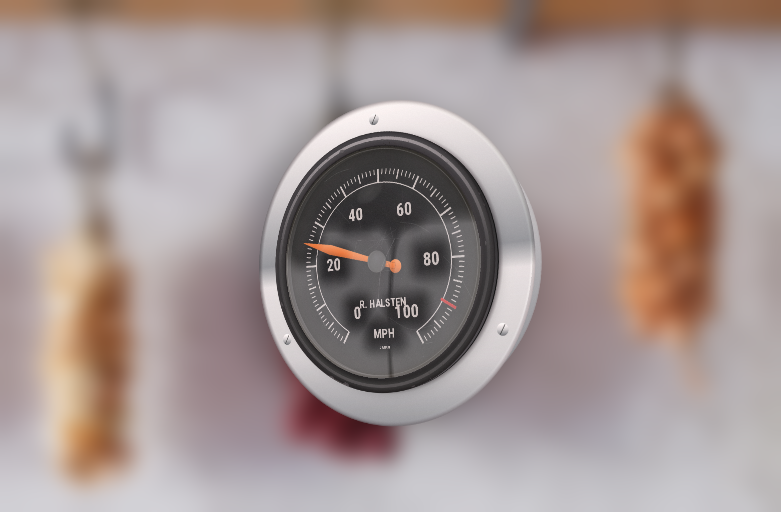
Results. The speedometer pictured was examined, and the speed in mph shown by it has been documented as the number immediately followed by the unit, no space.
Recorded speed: 25mph
